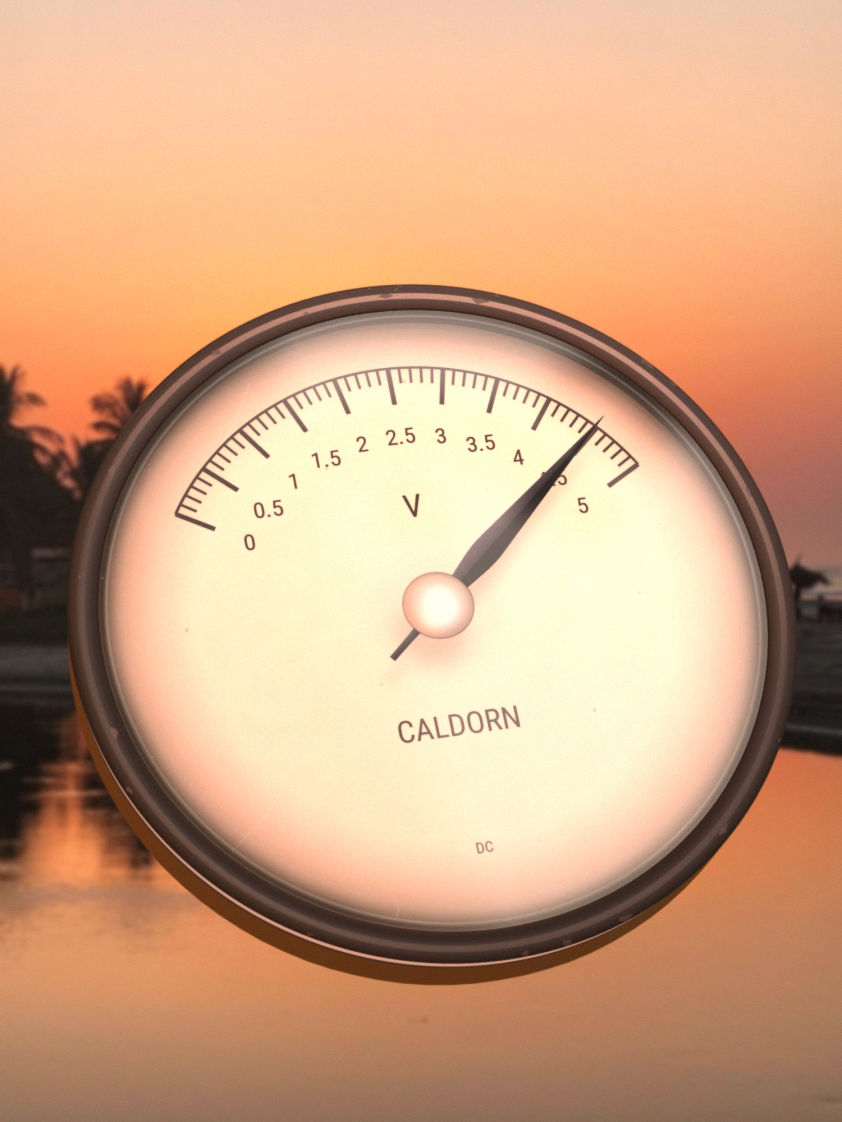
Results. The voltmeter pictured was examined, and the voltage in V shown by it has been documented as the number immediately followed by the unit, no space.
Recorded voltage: 4.5V
